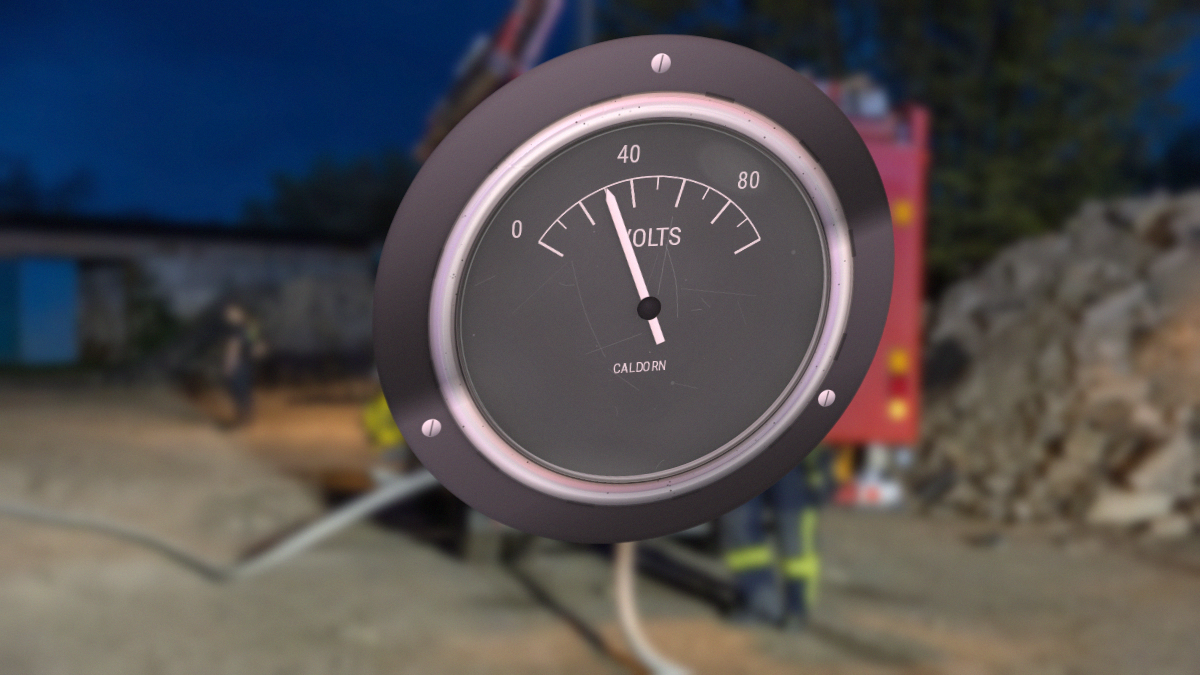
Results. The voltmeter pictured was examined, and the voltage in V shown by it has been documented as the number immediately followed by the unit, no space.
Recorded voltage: 30V
